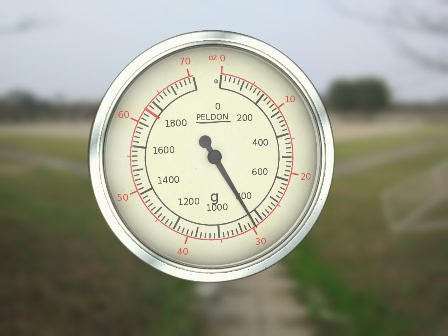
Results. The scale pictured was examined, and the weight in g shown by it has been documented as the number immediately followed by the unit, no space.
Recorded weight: 840g
